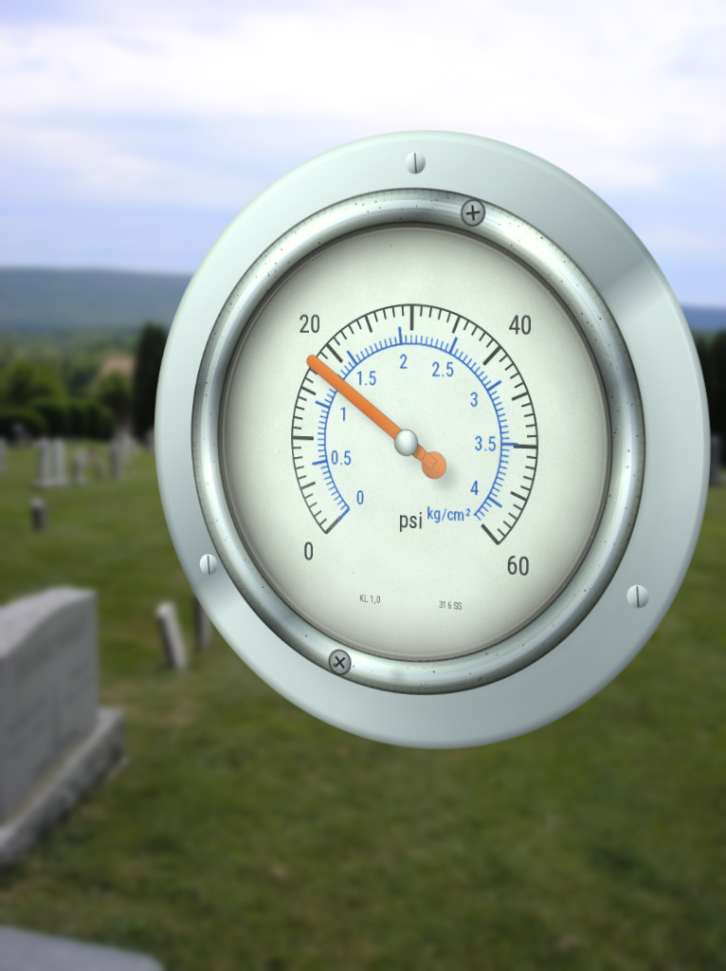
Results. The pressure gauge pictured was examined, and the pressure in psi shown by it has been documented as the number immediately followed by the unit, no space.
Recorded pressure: 18psi
